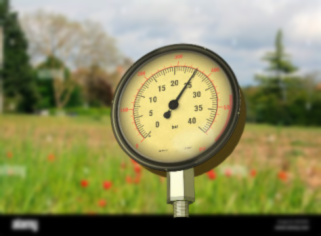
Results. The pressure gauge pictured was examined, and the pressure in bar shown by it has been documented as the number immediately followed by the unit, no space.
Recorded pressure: 25bar
